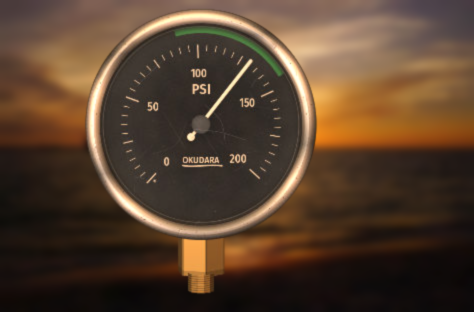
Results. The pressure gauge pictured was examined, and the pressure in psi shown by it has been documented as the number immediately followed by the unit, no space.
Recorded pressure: 130psi
